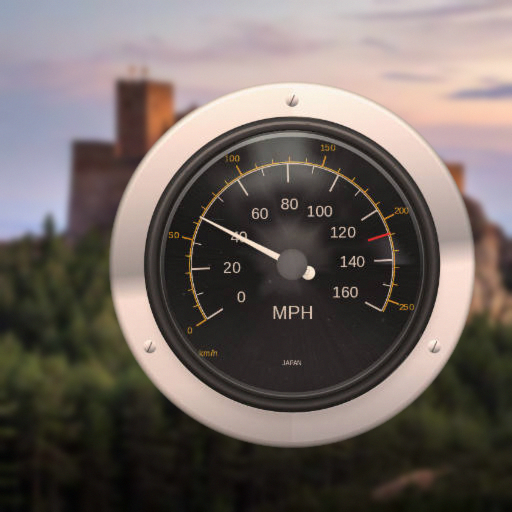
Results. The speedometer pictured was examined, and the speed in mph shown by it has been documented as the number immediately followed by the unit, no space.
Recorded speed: 40mph
